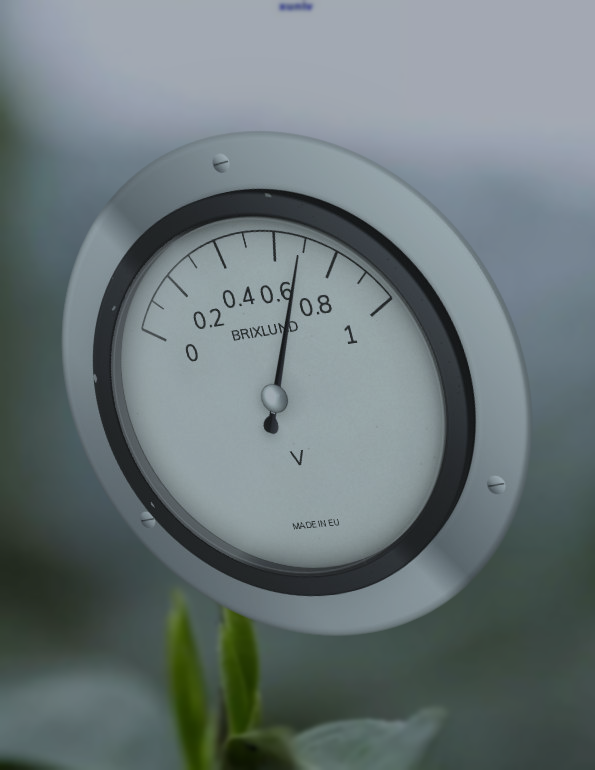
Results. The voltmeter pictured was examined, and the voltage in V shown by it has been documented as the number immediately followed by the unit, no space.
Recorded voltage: 0.7V
